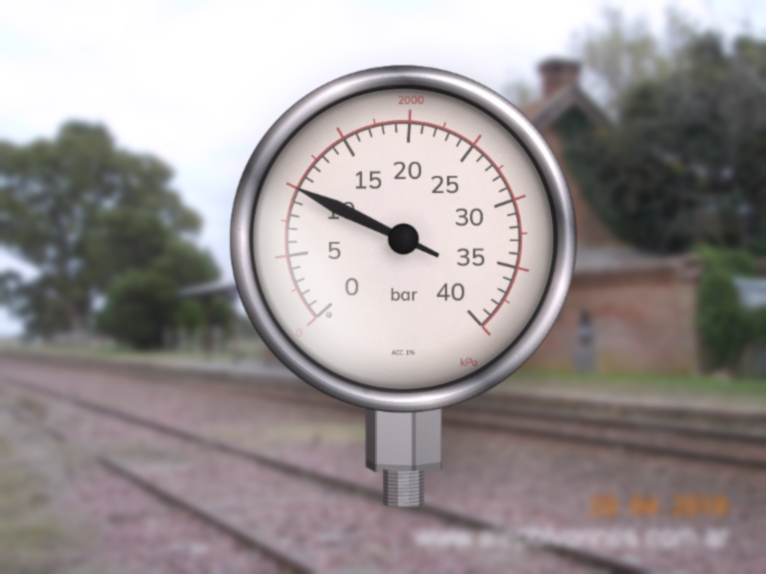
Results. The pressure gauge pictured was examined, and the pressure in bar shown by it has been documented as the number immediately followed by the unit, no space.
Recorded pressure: 10bar
